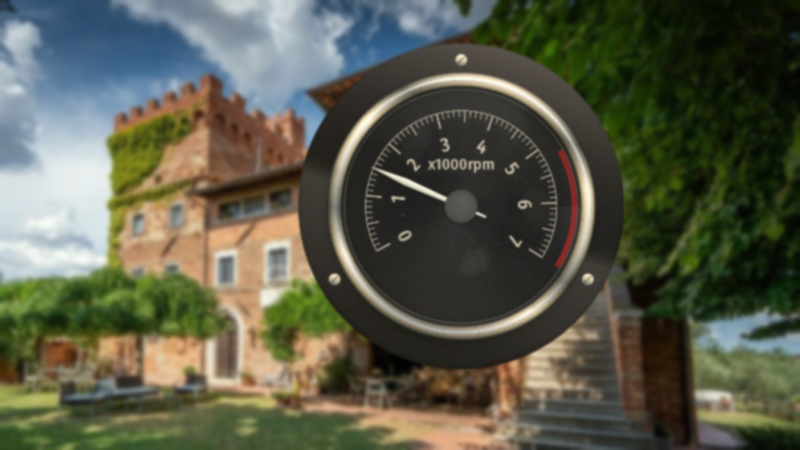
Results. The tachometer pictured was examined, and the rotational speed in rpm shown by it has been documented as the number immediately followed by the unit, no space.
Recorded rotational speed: 1500rpm
